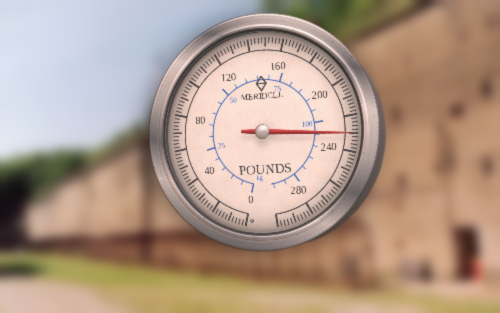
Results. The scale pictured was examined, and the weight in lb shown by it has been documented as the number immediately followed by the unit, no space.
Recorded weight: 230lb
